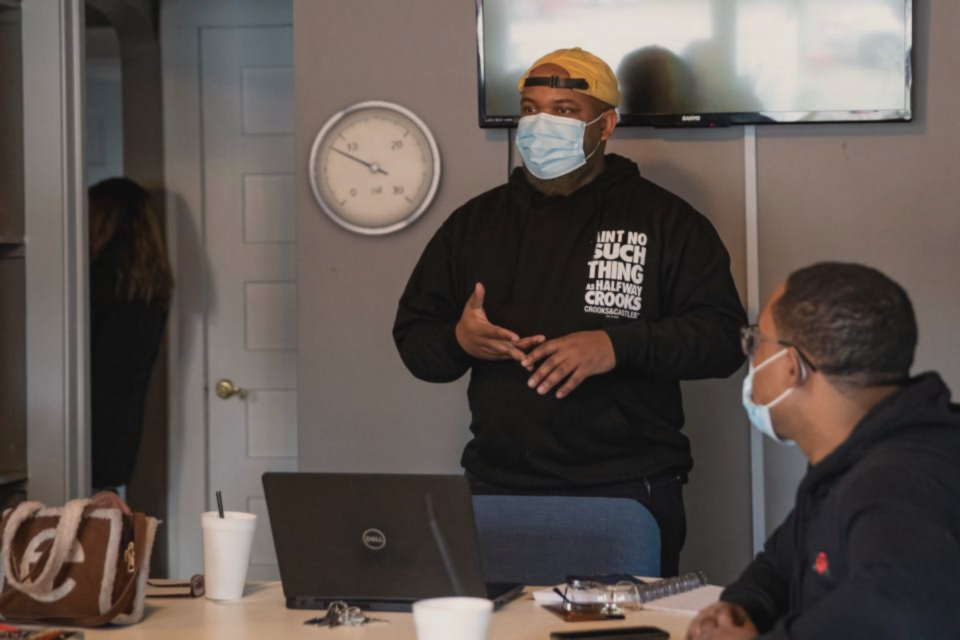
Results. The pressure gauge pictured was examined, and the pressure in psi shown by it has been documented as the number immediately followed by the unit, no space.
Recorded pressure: 8psi
